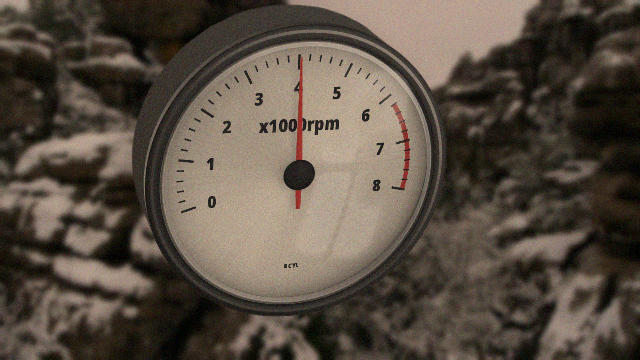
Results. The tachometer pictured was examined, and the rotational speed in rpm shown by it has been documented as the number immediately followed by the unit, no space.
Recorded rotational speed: 4000rpm
